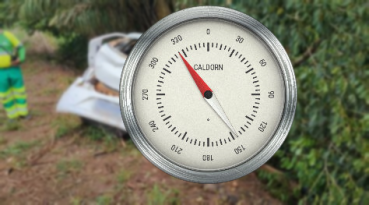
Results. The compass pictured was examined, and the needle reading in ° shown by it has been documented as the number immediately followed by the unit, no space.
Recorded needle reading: 325°
